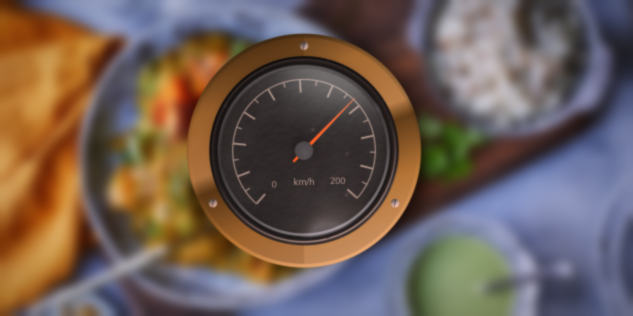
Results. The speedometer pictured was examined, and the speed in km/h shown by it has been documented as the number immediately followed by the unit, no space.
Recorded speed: 135km/h
